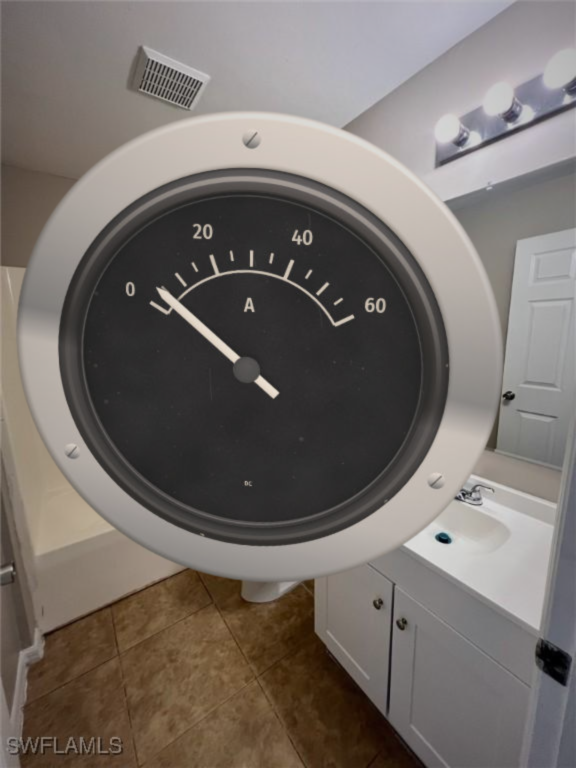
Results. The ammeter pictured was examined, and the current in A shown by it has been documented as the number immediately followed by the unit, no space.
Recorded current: 5A
